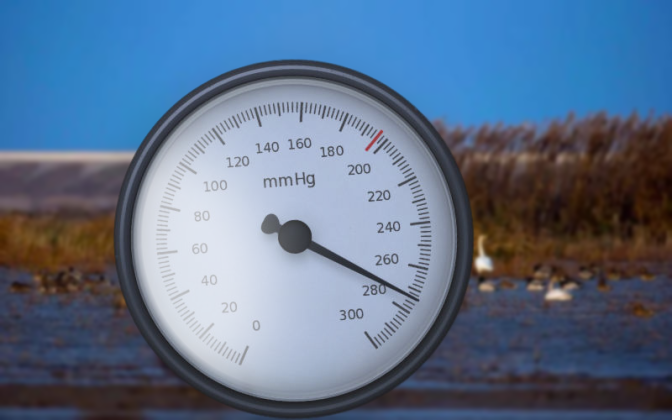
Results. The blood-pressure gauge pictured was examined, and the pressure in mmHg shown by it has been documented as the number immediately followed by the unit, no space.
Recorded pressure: 274mmHg
